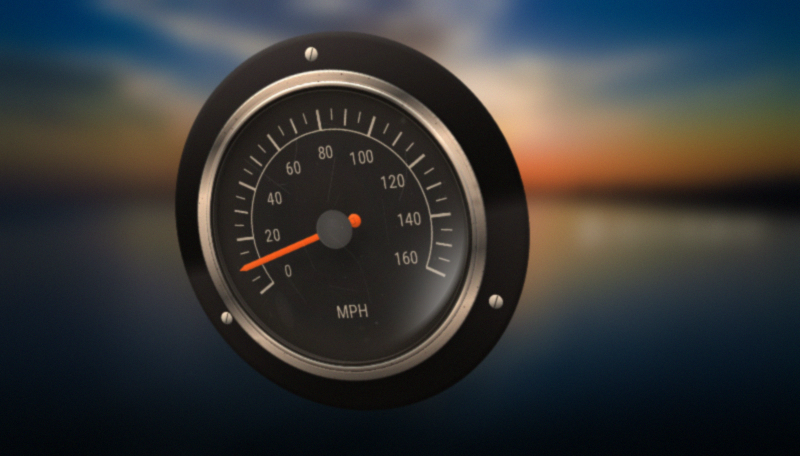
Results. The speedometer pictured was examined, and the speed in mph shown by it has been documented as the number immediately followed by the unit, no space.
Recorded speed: 10mph
